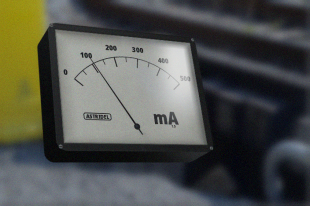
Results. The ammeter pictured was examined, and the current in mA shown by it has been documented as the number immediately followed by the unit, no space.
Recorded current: 100mA
